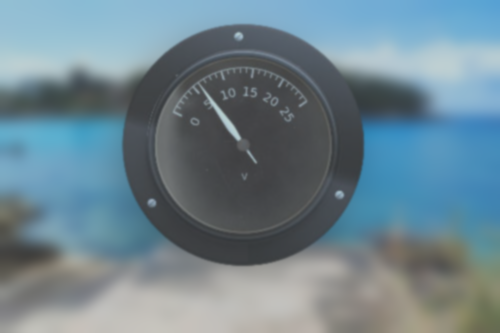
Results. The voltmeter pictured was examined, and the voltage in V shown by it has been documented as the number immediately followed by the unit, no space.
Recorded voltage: 6V
